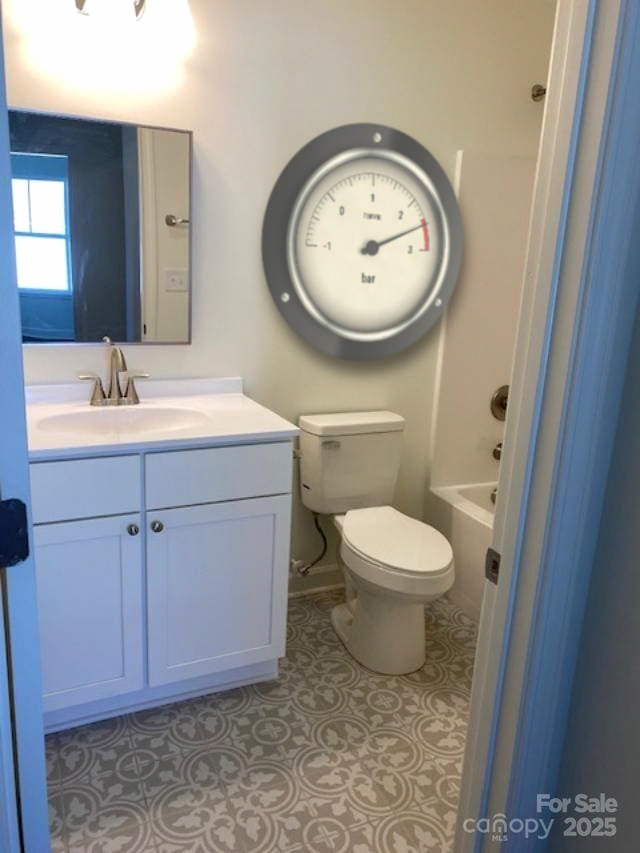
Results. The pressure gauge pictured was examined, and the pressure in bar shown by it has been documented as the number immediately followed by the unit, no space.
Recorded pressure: 2.5bar
